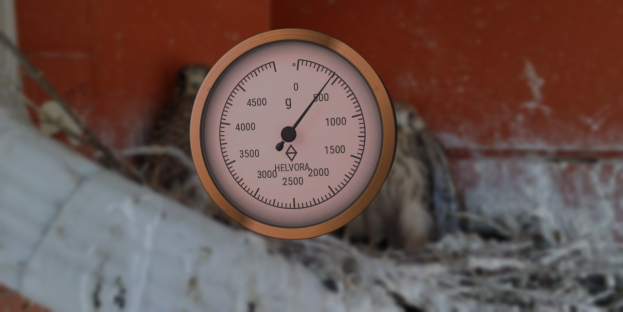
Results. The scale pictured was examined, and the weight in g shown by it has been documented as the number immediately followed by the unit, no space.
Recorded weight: 450g
